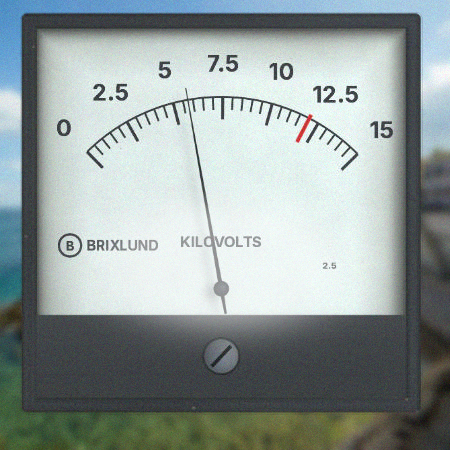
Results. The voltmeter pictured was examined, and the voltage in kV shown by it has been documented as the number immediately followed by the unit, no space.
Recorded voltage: 5.75kV
